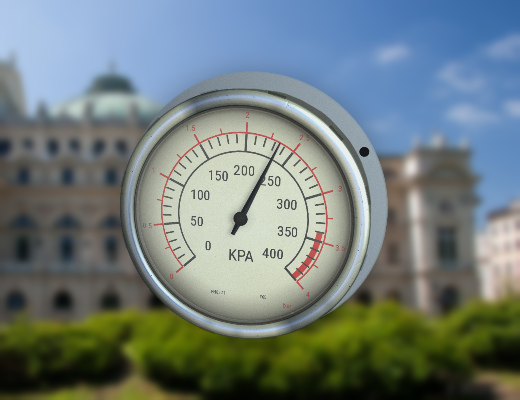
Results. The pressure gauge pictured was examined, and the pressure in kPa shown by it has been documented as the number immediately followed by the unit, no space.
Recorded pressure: 235kPa
